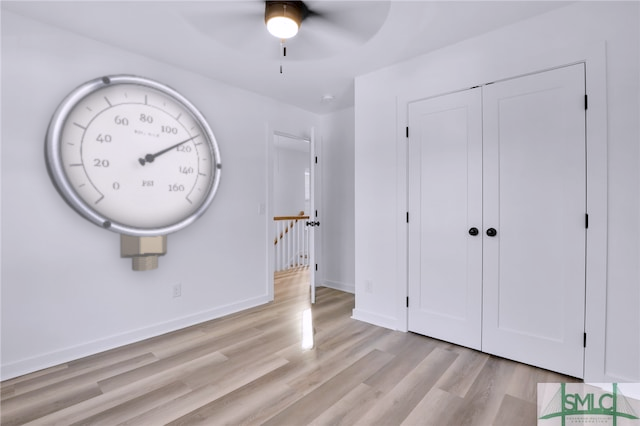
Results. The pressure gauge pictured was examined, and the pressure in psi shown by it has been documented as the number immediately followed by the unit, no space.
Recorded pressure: 115psi
